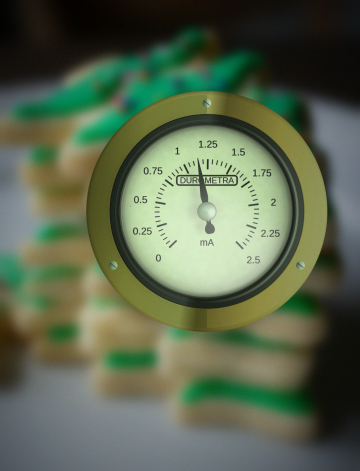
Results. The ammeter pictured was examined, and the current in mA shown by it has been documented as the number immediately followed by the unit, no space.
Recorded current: 1.15mA
